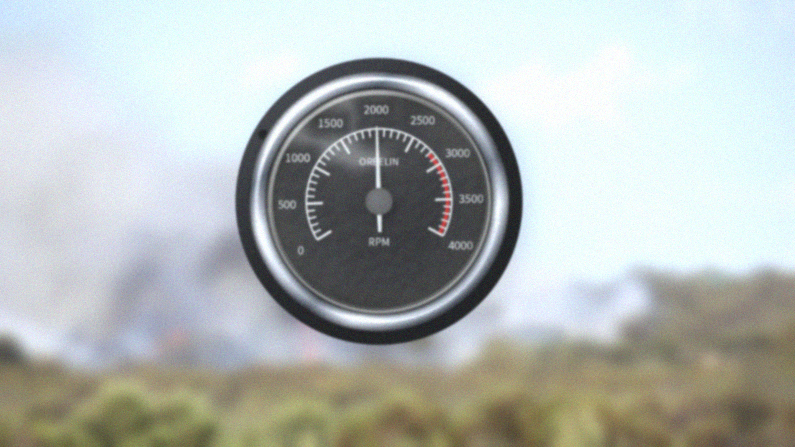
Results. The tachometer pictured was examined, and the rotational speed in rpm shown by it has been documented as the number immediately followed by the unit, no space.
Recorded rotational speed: 2000rpm
